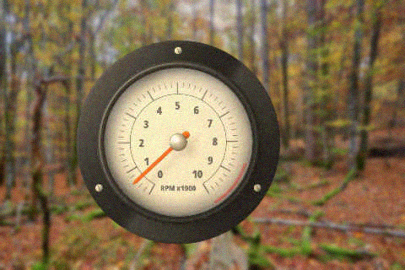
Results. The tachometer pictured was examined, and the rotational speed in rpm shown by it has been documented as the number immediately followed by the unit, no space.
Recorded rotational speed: 600rpm
